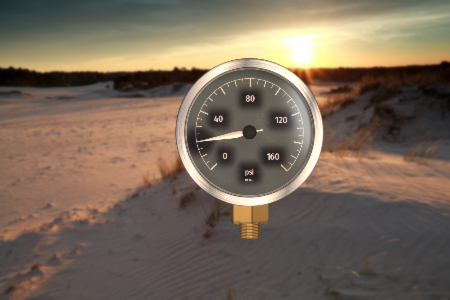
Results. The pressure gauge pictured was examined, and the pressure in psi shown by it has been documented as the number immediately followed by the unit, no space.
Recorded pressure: 20psi
